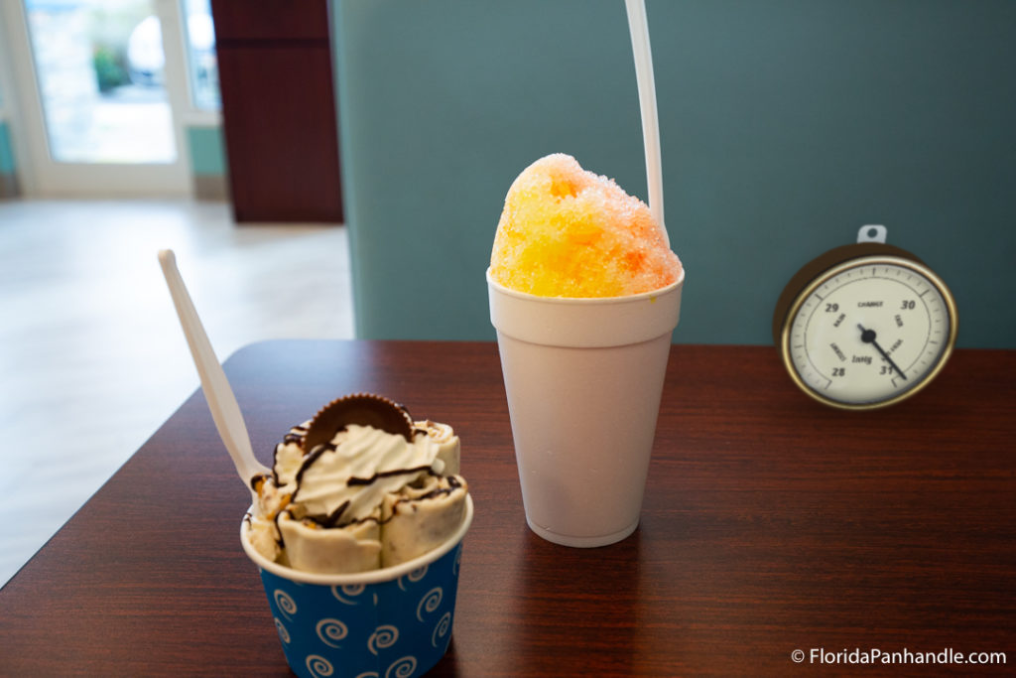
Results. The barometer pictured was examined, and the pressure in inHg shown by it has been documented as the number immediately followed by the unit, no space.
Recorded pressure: 30.9inHg
